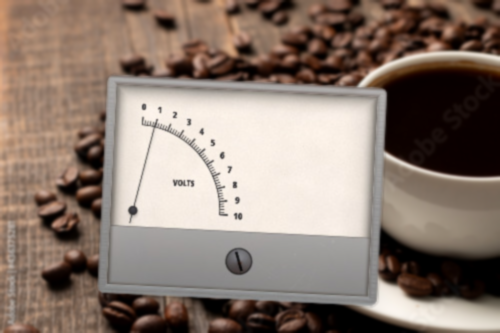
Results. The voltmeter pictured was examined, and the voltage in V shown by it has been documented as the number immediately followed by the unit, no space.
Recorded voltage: 1V
